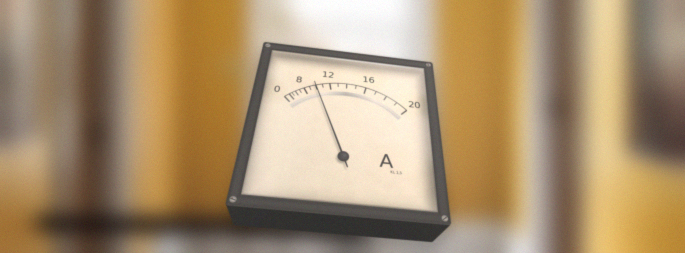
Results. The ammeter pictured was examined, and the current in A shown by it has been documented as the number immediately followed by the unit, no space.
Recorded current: 10A
